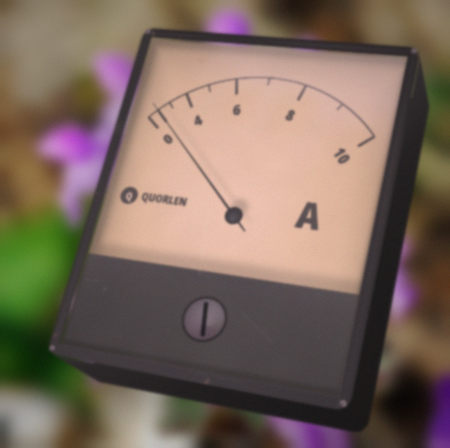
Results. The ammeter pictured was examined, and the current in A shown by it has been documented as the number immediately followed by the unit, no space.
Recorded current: 2A
